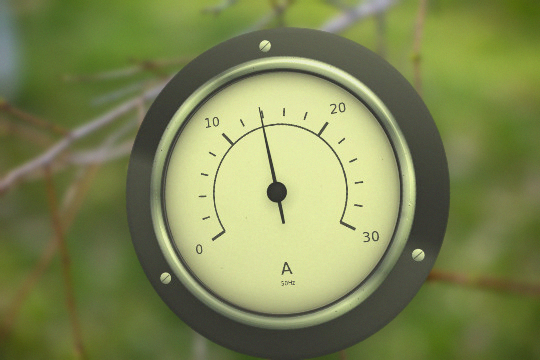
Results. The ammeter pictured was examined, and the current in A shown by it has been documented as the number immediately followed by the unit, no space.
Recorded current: 14A
